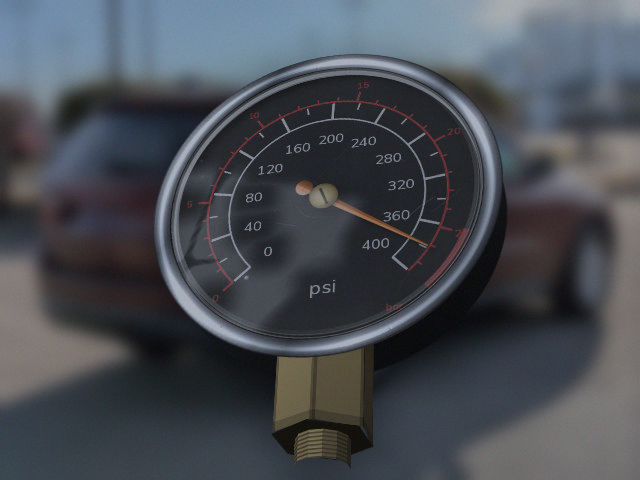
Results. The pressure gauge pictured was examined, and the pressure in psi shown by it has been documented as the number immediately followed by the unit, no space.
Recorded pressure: 380psi
